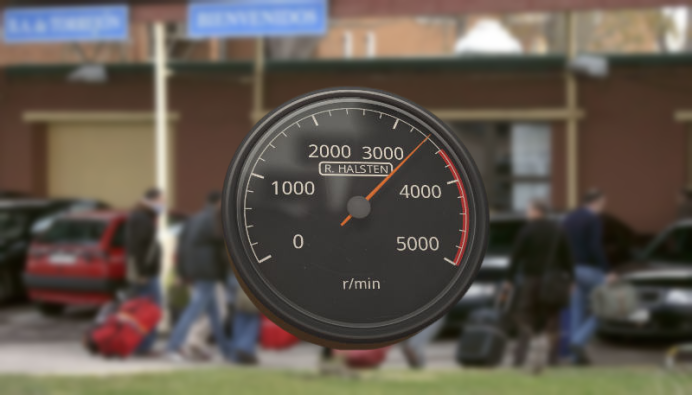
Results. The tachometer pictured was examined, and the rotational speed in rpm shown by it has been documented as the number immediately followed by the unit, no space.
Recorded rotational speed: 3400rpm
